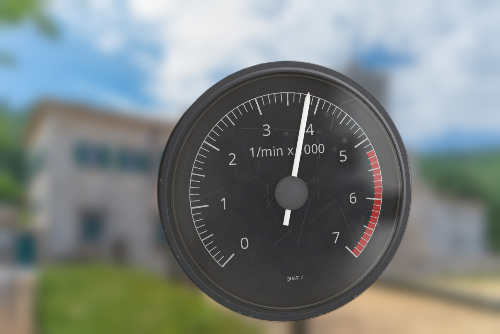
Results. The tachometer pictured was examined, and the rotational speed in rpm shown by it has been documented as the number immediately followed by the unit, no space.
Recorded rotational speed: 3800rpm
